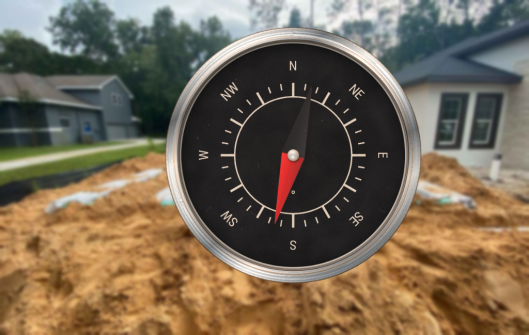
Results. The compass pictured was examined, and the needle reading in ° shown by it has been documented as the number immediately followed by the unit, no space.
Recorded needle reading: 195°
